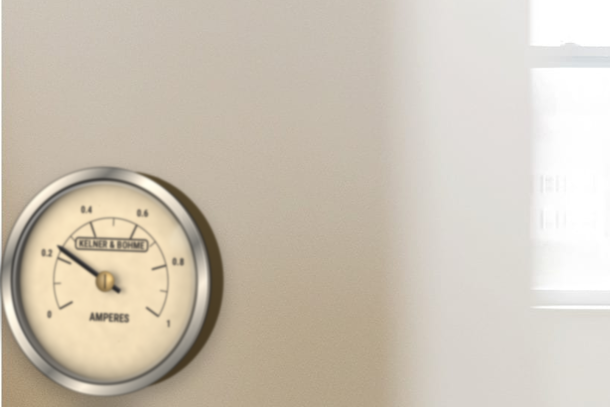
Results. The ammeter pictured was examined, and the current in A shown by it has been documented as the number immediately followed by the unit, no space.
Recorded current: 0.25A
